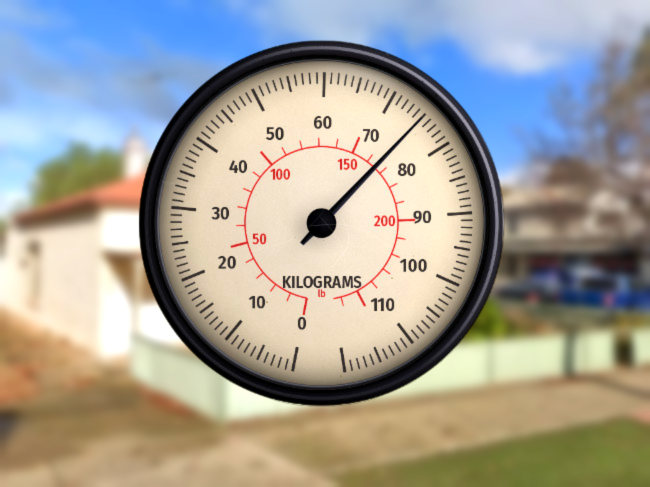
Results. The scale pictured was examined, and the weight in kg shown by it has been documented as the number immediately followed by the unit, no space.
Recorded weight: 75kg
